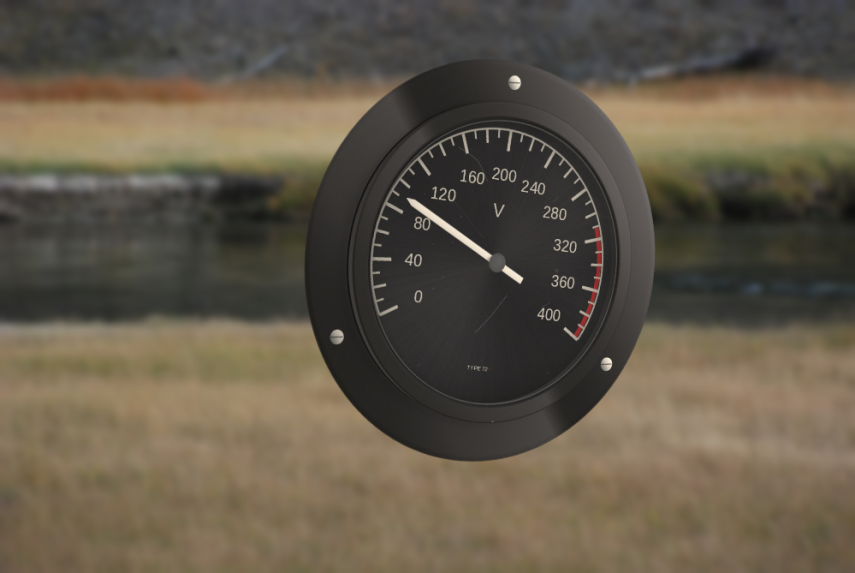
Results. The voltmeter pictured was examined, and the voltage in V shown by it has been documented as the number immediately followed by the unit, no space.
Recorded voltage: 90V
